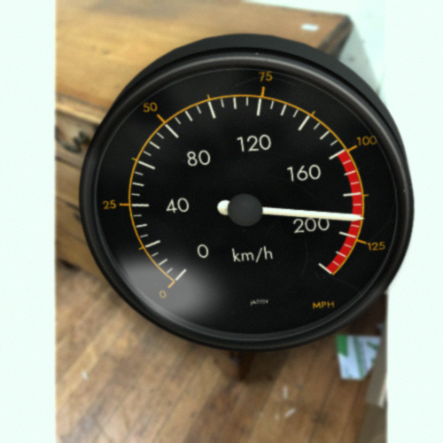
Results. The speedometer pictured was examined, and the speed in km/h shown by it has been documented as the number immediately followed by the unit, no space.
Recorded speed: 190km/h
